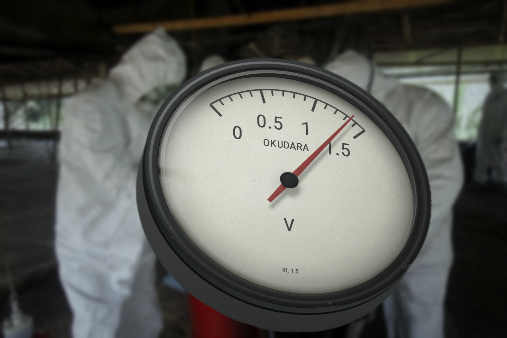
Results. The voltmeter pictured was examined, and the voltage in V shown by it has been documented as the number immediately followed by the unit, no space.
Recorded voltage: 1.35V
